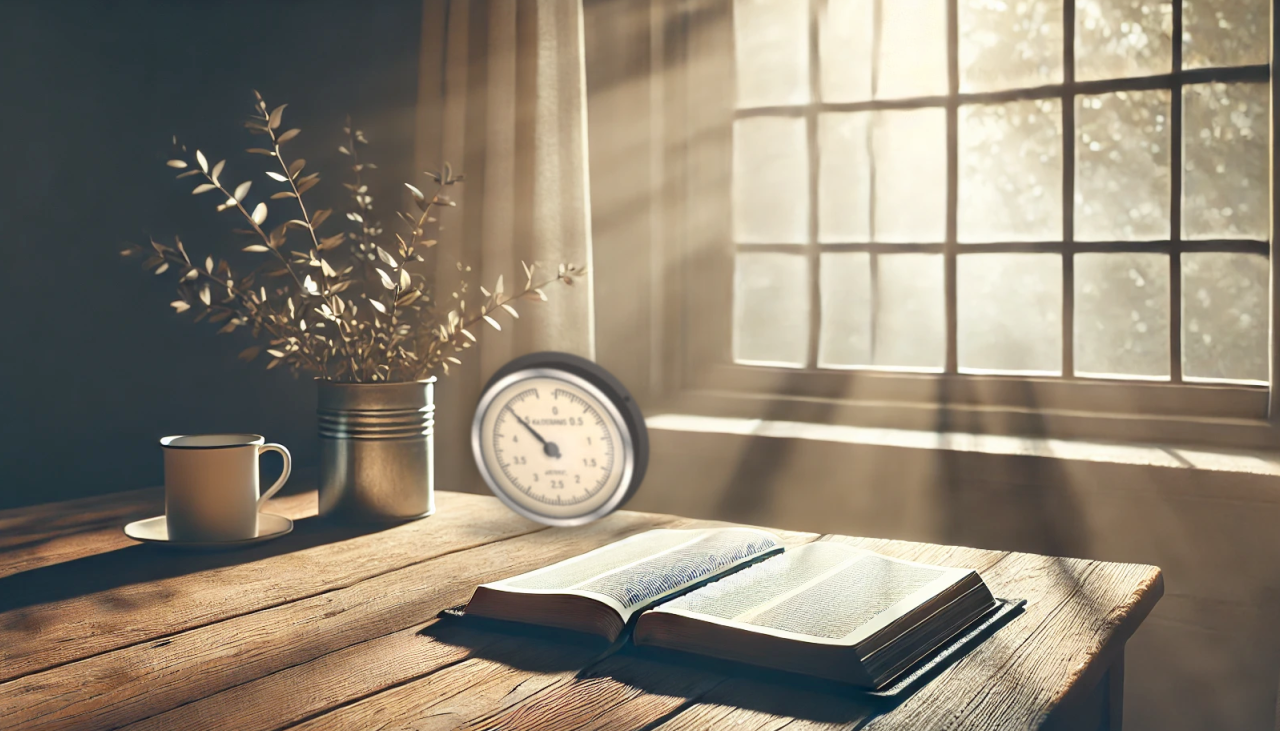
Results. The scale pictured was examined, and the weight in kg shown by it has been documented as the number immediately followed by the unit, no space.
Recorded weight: 4.5kg
